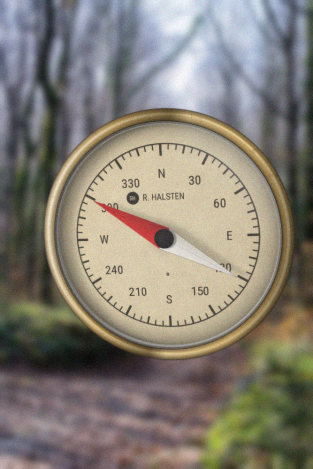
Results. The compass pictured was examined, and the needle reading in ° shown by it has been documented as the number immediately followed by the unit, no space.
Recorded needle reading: 300°
